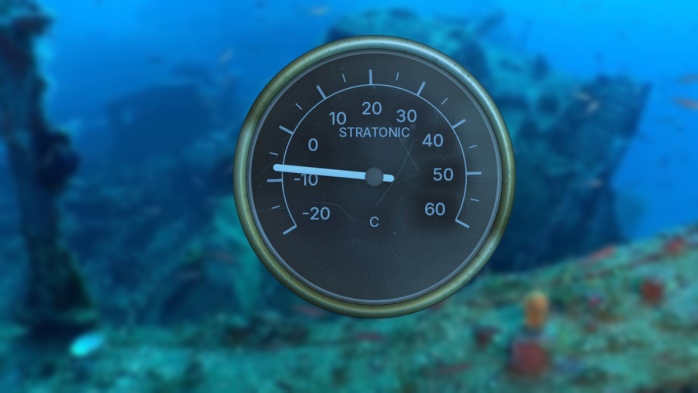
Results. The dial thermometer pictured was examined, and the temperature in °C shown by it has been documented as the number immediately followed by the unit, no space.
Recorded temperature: -7.5°C
